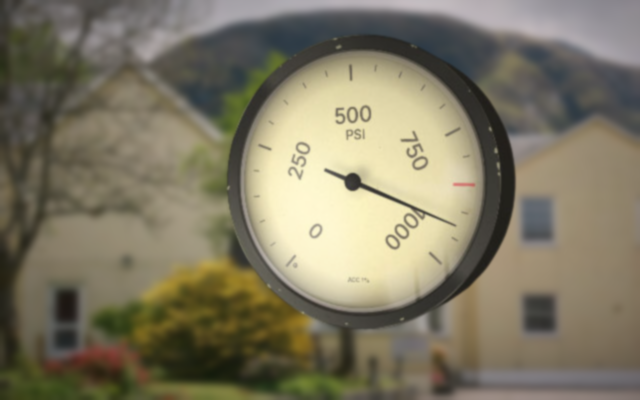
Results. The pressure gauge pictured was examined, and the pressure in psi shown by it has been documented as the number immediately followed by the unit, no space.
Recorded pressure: 925psi
